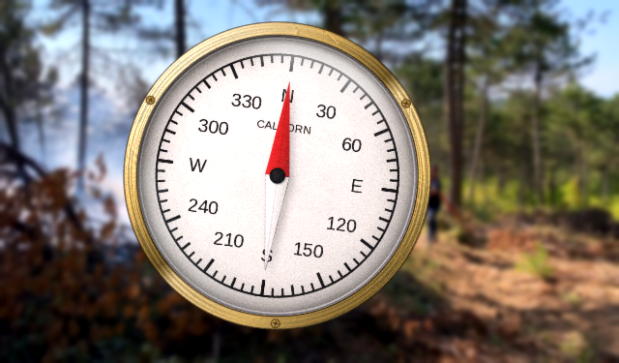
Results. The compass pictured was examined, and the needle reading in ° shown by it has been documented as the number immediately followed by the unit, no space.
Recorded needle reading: 0°
